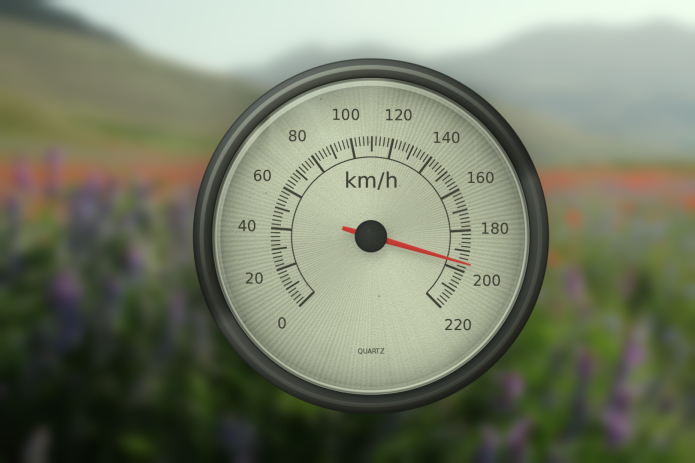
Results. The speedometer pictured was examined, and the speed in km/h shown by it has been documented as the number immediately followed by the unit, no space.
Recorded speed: 196km/h
